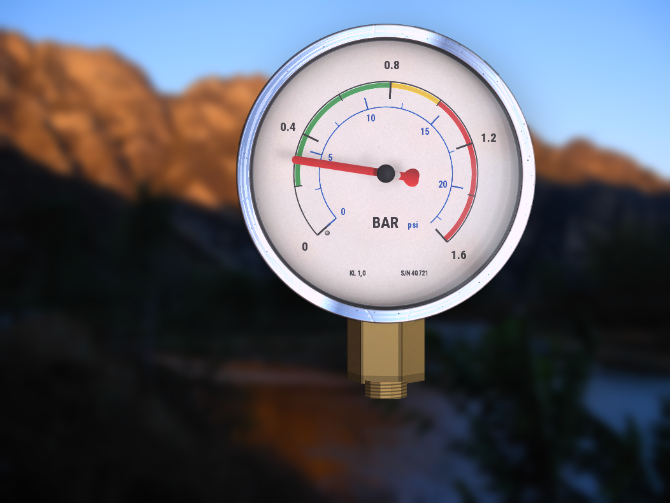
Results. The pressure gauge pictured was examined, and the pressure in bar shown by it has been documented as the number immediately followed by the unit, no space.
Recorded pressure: 0.3bar
